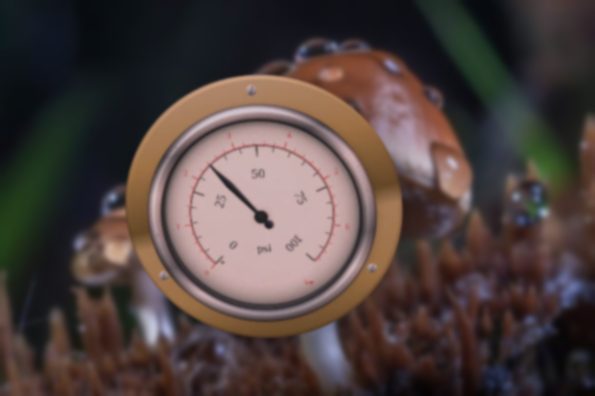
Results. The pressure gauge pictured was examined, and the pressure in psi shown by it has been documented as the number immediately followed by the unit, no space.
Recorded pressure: 35psi
